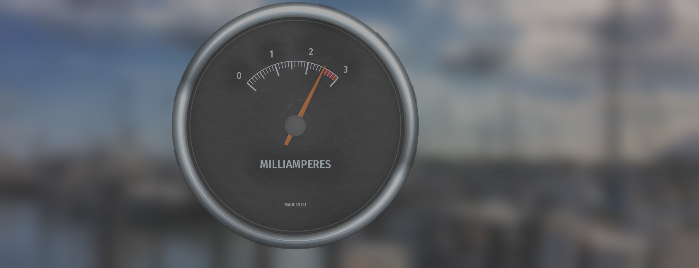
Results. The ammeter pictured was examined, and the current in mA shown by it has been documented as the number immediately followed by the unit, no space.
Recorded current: 2.5mA
